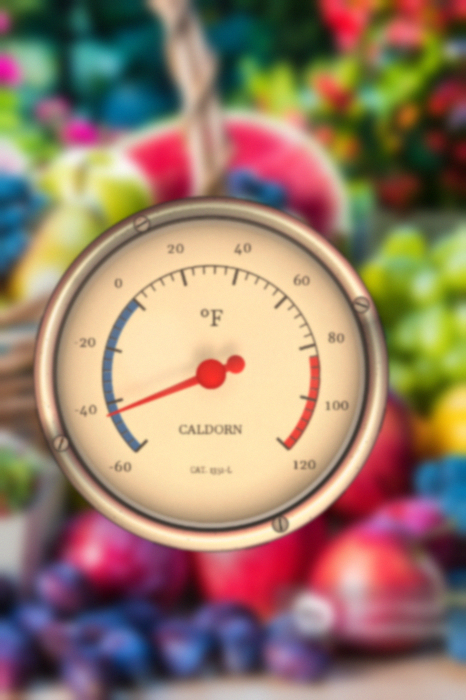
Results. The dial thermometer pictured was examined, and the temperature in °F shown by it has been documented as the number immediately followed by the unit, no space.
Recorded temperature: -44°F
